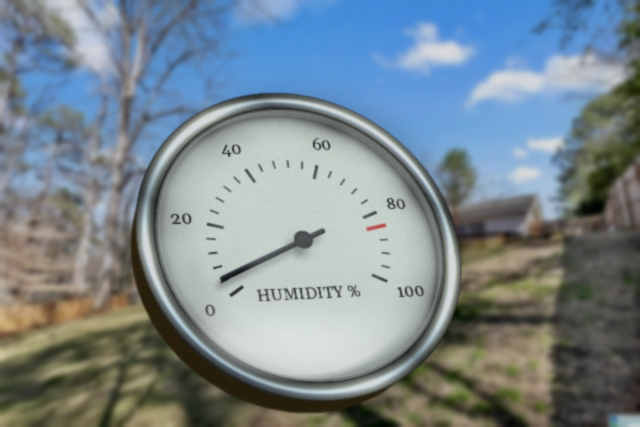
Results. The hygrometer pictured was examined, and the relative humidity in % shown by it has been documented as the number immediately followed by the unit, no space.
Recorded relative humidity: 4%
